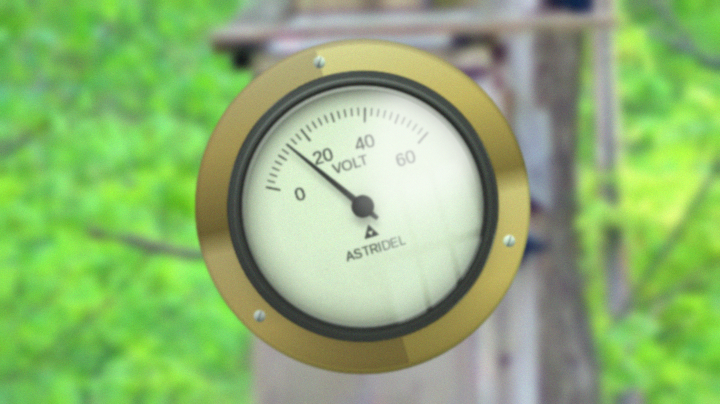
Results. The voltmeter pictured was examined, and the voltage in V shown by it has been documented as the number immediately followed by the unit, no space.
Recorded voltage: 14V
